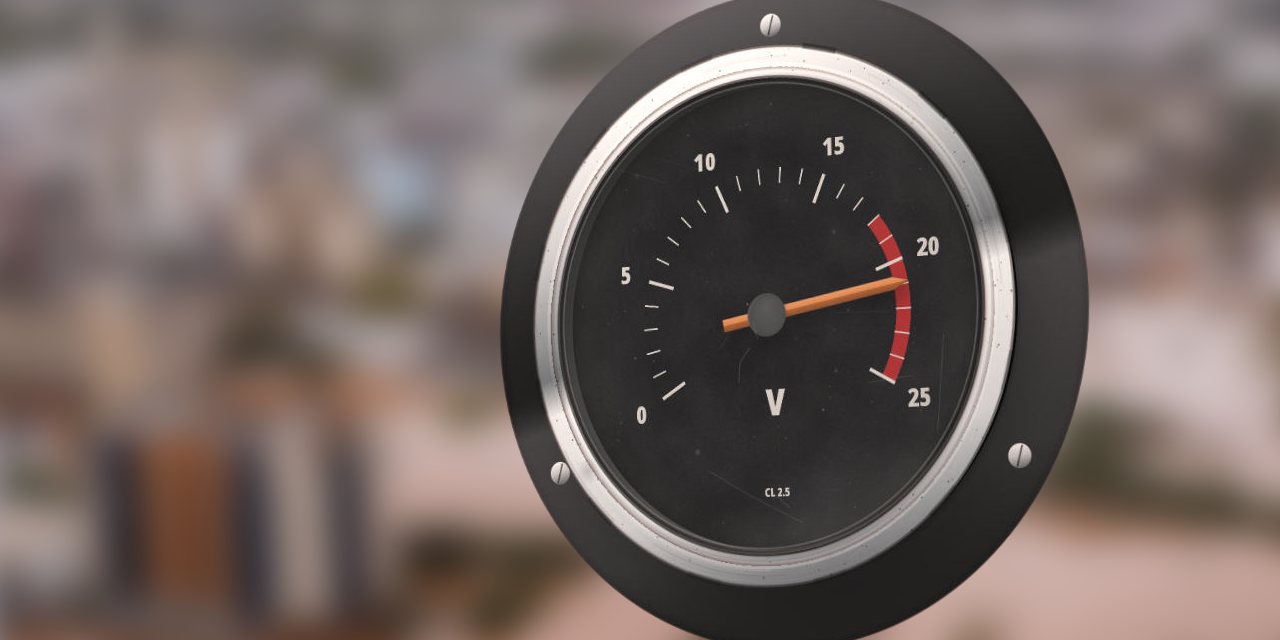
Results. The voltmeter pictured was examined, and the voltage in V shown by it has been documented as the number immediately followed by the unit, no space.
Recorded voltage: 21V
